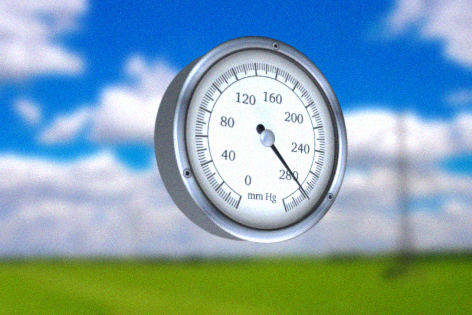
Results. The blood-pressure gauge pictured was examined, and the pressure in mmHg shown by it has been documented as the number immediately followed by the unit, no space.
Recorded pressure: 280mmHg
